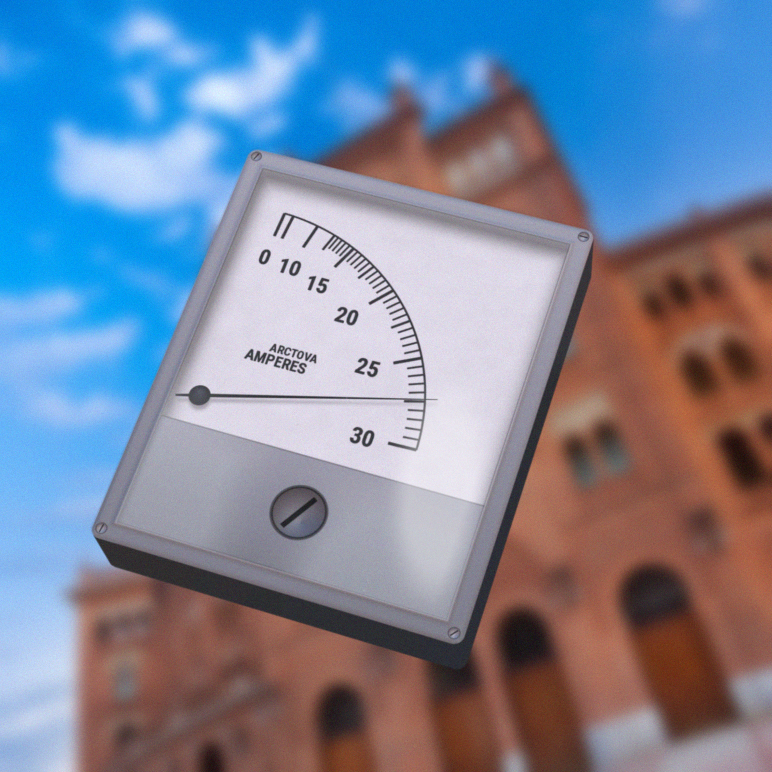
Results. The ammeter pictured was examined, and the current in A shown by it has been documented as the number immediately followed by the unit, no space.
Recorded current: 27.5A
